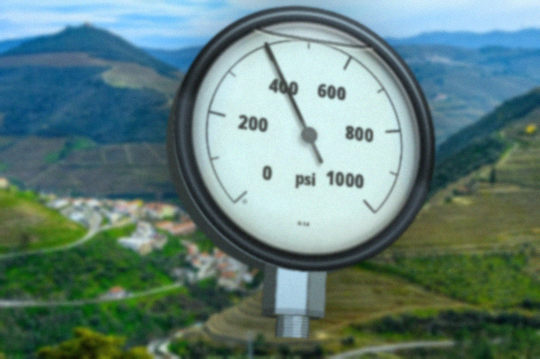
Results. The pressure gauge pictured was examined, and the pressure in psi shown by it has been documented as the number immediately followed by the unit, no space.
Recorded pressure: 400psi
